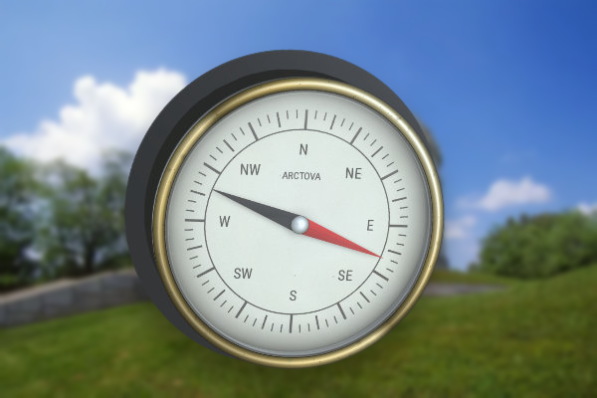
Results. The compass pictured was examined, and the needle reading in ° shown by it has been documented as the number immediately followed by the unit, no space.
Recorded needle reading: 110°
